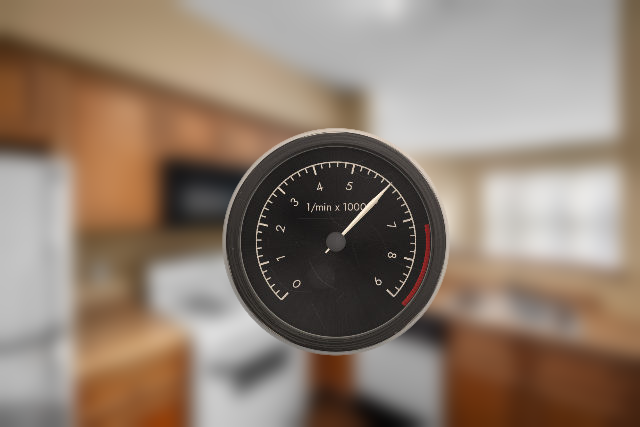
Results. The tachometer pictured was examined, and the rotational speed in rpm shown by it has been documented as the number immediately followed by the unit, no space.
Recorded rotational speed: 6000rpm
